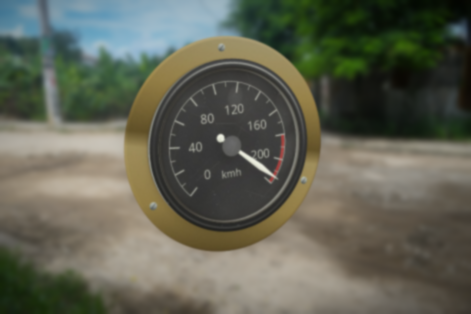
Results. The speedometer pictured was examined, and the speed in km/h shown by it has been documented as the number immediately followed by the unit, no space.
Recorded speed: 215km/h
